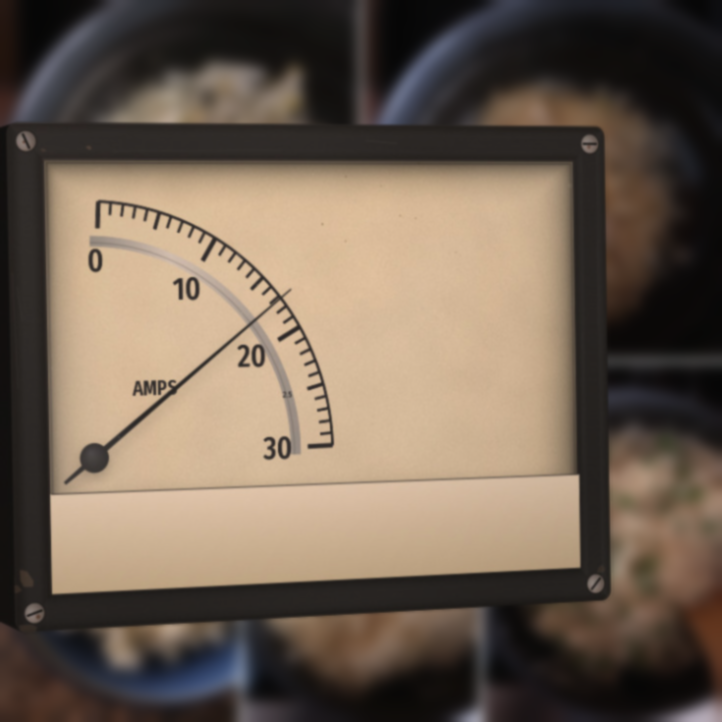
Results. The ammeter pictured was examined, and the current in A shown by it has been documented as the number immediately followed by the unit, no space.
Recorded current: 17A
